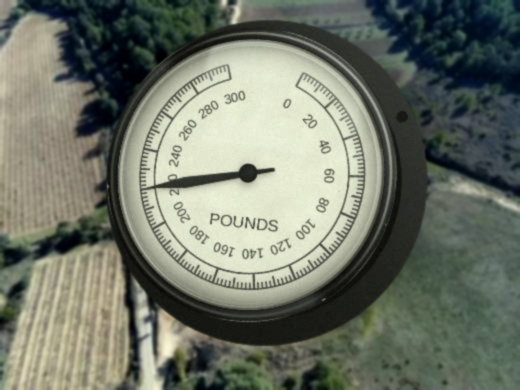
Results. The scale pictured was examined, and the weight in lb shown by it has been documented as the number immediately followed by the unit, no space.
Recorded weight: 220lb
